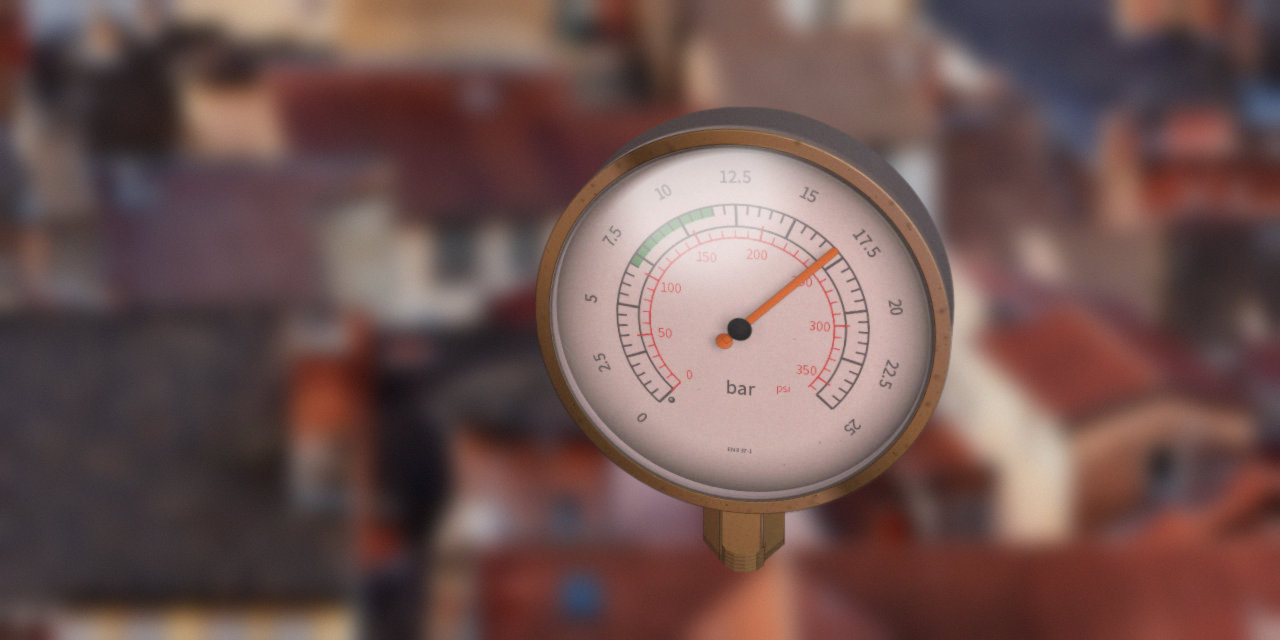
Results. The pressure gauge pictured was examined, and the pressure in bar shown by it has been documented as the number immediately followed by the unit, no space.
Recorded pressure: 17bar
